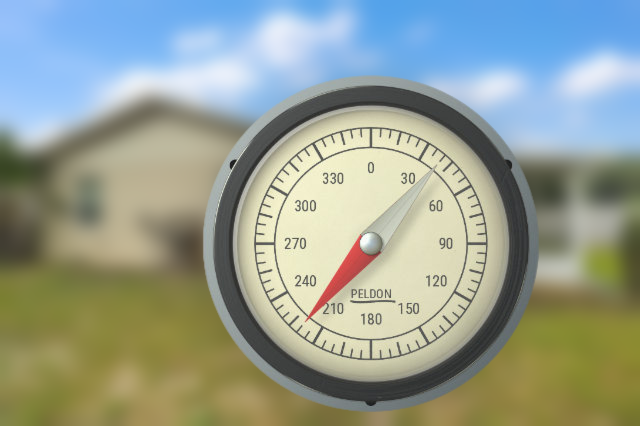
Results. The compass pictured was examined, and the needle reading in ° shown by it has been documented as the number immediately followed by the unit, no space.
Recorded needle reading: 220°
